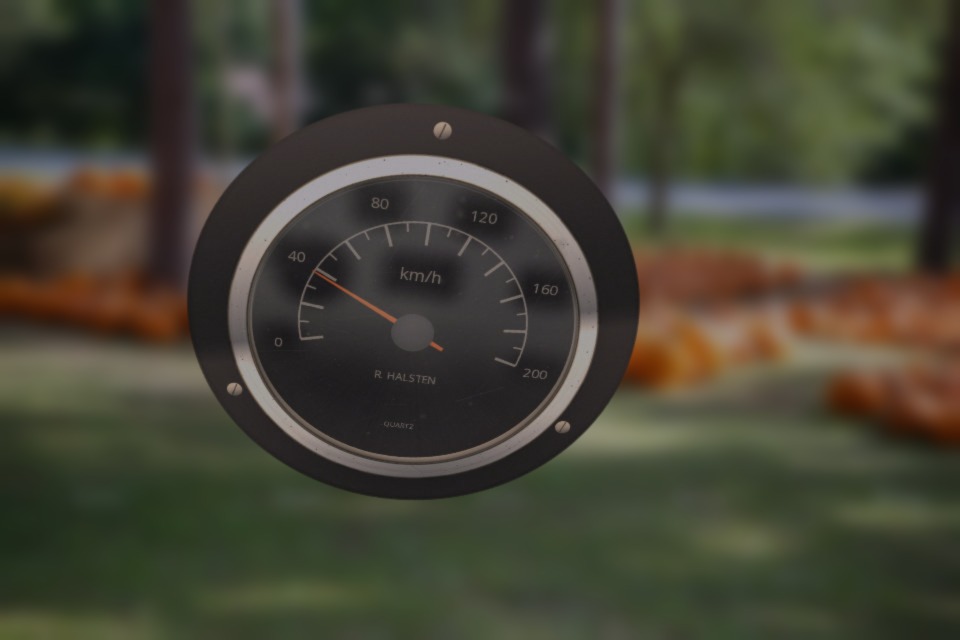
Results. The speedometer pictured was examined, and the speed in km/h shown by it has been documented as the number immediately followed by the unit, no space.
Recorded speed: 40km/h
